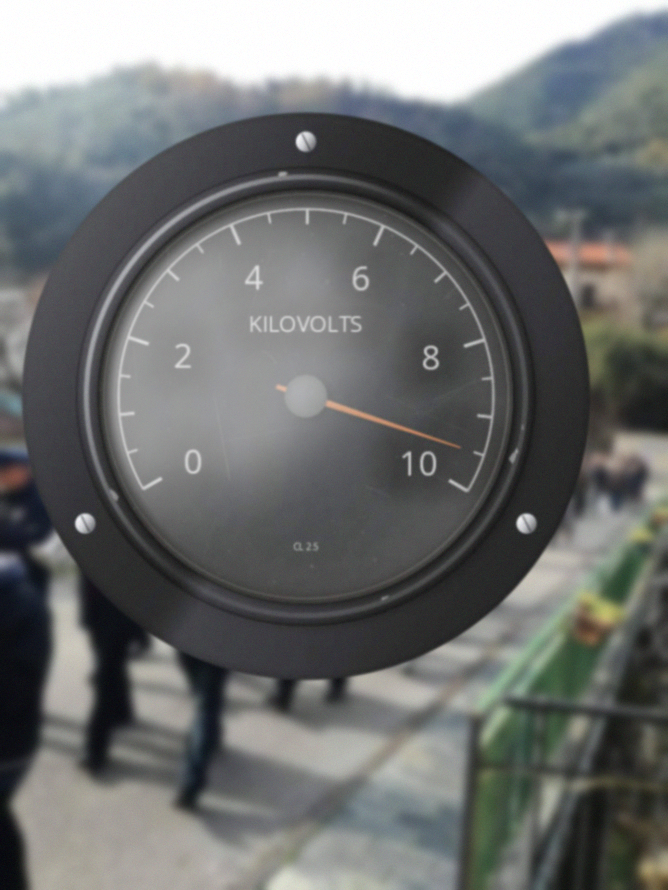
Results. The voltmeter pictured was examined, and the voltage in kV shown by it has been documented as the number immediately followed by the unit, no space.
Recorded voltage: 9.5kV
